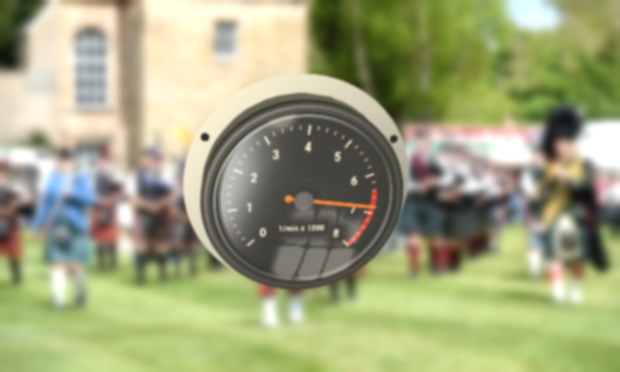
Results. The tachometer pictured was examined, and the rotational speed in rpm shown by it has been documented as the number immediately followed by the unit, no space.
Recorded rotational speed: 6800rpm
